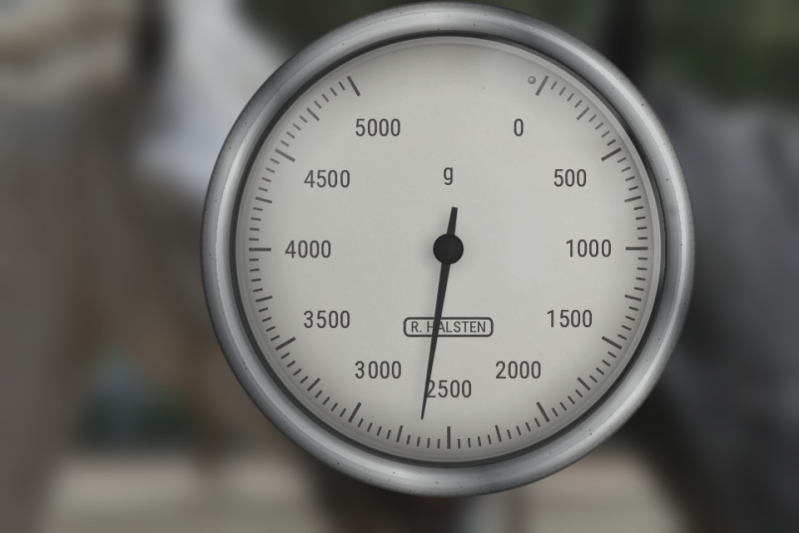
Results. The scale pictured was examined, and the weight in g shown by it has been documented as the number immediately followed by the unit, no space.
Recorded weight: 2650g
